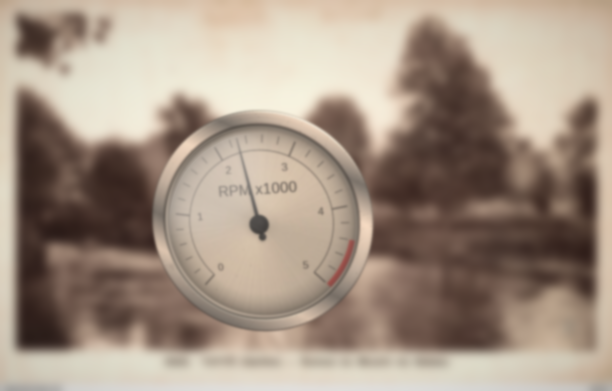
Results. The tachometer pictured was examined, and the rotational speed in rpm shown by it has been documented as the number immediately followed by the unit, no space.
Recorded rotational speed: 2300rpm
